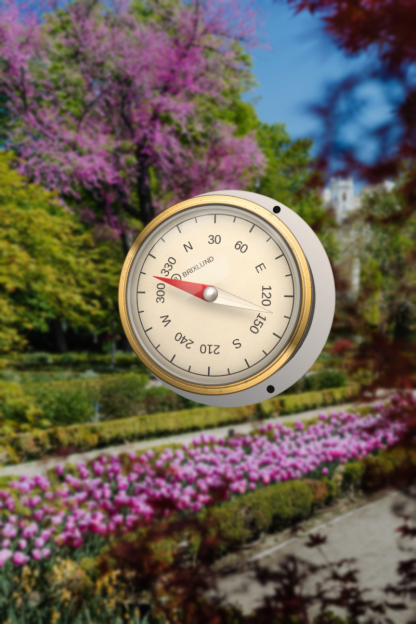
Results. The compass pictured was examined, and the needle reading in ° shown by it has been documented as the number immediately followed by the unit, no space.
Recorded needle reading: 315°
